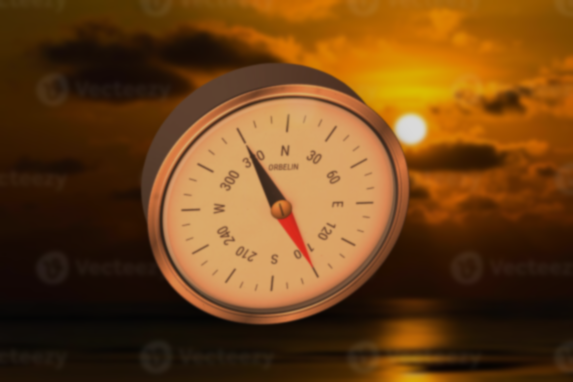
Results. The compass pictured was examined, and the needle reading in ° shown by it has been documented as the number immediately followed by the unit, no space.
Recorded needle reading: 150°
